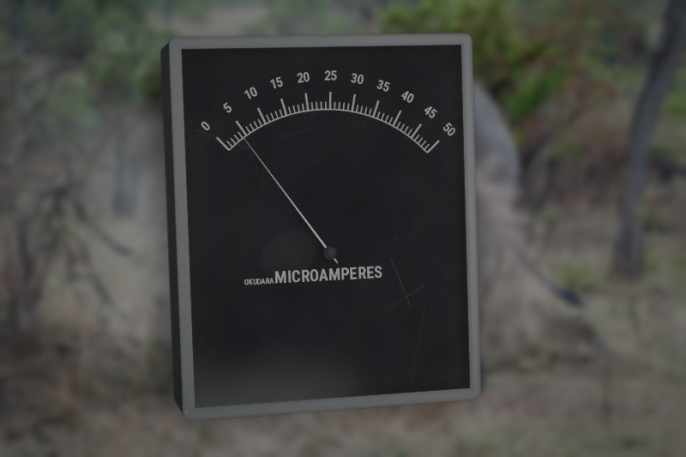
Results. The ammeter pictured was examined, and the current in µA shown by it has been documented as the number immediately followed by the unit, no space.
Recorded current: 4µA
